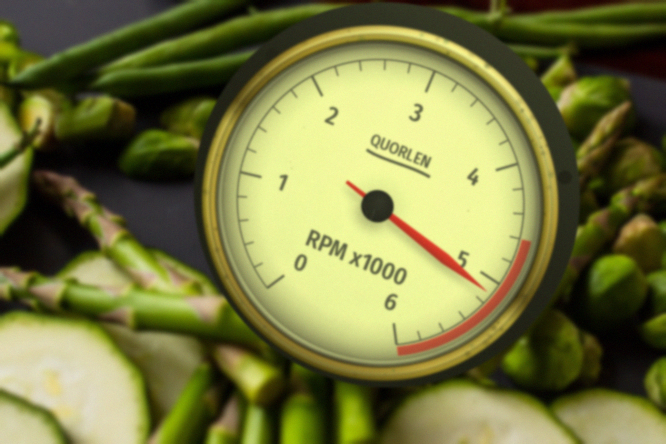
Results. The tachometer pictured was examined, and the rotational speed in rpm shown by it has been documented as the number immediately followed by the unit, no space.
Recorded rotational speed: 5100rpm
